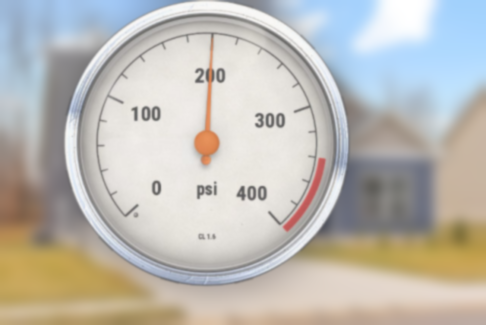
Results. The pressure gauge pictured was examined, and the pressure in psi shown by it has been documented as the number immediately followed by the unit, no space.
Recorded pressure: 200psi
